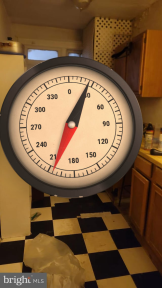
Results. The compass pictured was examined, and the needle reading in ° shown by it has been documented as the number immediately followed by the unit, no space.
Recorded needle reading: 205°
